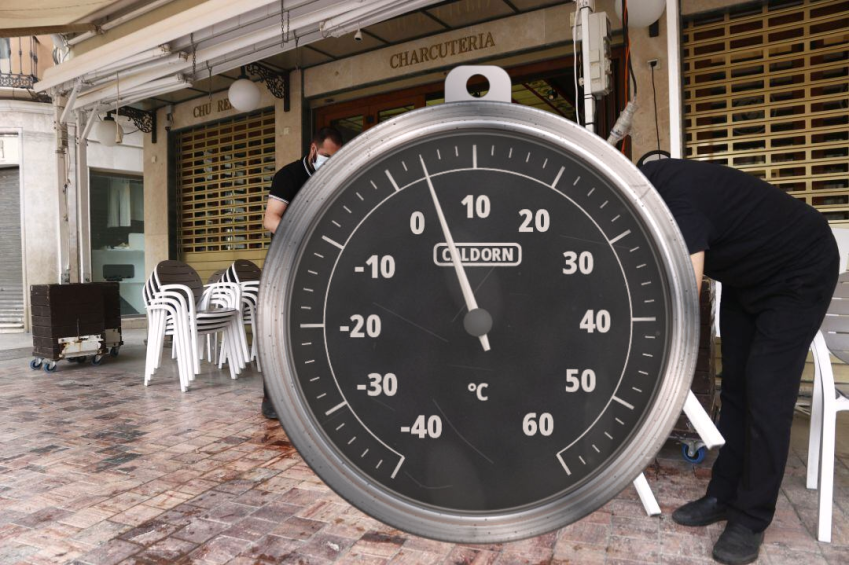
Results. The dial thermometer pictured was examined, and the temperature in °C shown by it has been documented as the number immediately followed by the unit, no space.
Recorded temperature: 4°C
